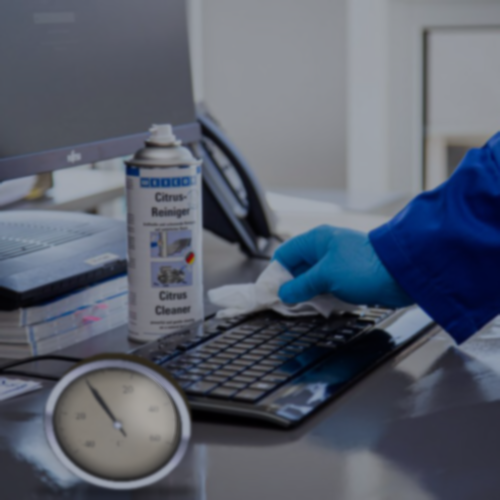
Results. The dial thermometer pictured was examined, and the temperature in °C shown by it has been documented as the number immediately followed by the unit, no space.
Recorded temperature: 0°C
